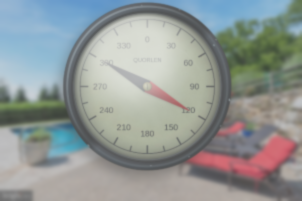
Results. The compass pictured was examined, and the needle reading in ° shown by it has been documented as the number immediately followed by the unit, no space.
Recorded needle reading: 120°
